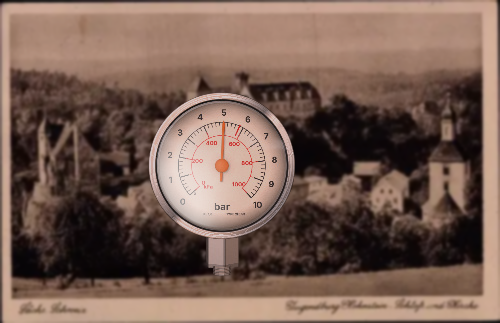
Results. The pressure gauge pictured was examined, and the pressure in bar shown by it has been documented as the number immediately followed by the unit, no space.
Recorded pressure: 5bar
